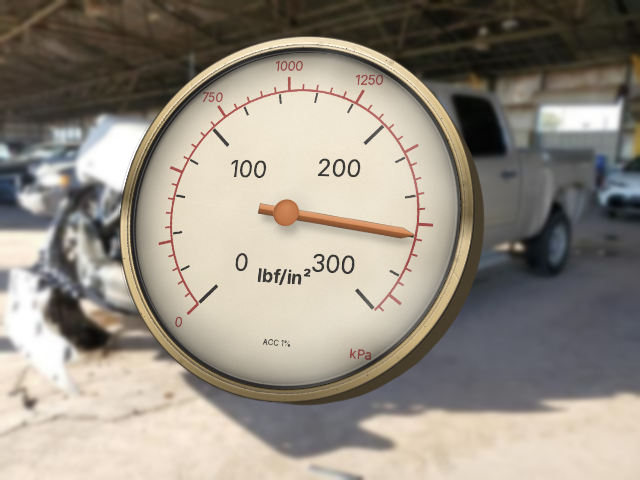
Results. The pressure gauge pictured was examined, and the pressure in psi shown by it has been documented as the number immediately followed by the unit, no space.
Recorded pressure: 260psi
